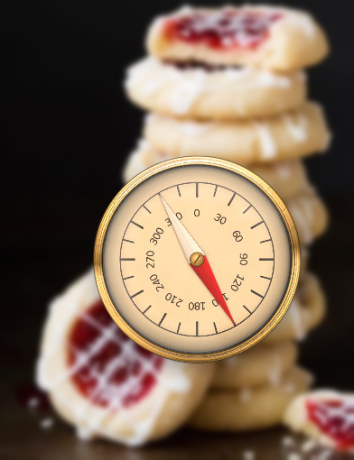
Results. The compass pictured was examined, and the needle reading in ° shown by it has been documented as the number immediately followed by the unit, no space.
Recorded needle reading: 150°
